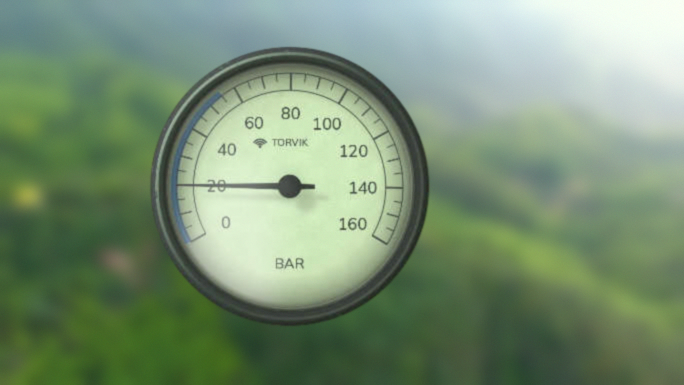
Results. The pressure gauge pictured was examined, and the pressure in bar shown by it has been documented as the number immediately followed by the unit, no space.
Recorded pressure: 20bar
